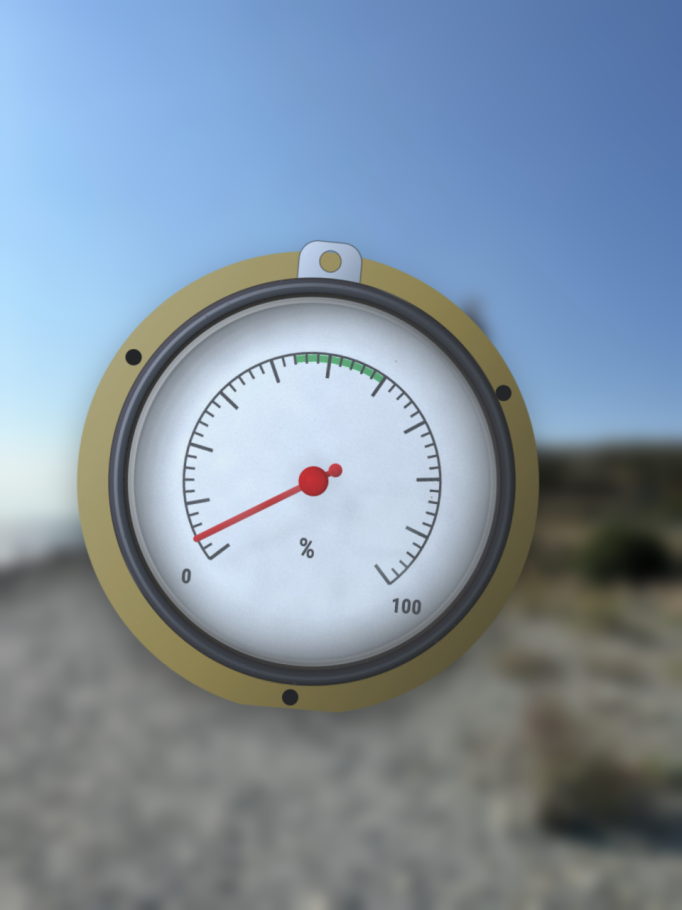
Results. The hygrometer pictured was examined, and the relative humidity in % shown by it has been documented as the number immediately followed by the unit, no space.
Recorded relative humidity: 4%
